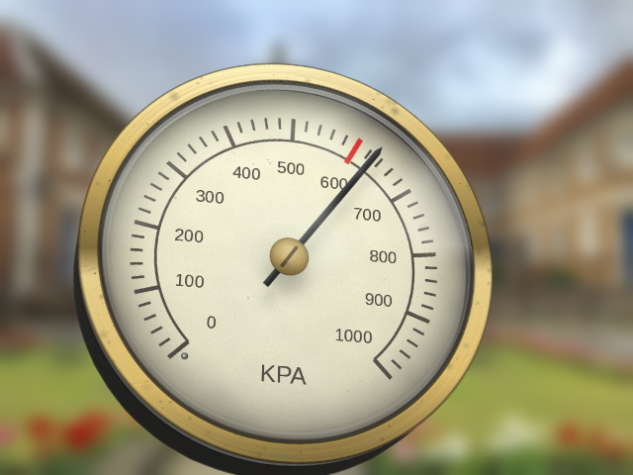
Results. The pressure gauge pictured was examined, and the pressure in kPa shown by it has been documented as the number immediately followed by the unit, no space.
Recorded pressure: 630kPa
